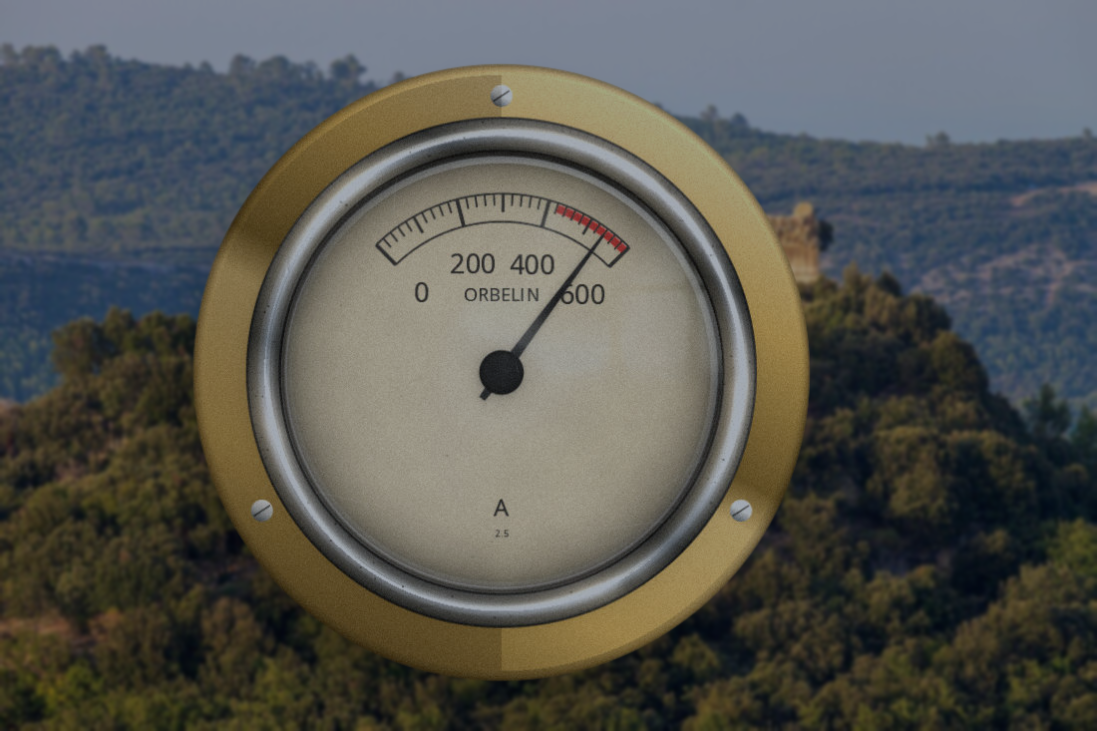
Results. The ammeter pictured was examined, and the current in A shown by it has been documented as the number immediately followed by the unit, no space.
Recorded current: 540A
